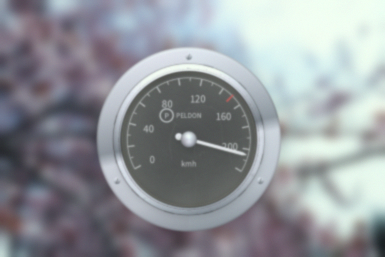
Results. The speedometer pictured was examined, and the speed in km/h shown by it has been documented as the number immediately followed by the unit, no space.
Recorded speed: 205km/h
